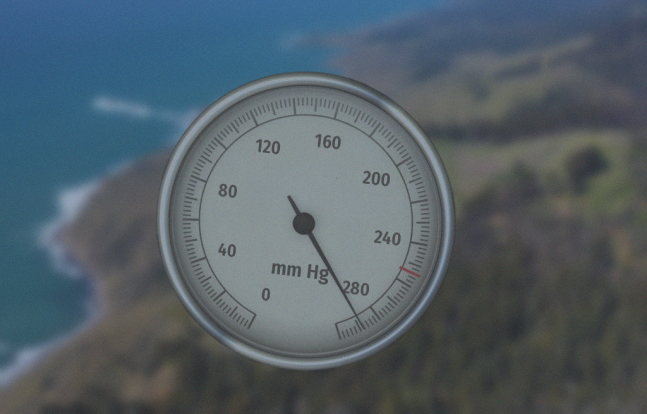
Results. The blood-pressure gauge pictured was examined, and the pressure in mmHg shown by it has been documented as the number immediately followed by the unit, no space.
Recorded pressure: 288mmHg
